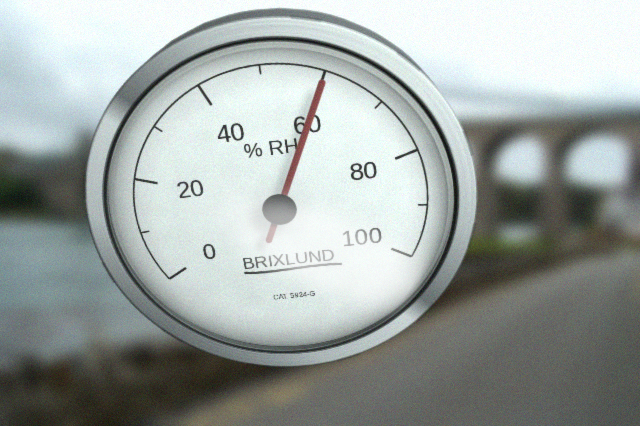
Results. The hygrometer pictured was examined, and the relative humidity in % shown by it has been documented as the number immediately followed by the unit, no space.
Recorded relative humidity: 60%
